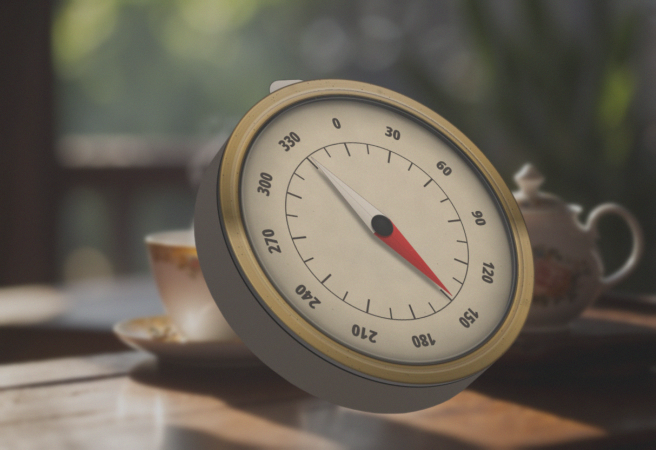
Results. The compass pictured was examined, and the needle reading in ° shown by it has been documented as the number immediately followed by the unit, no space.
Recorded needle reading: 150°
